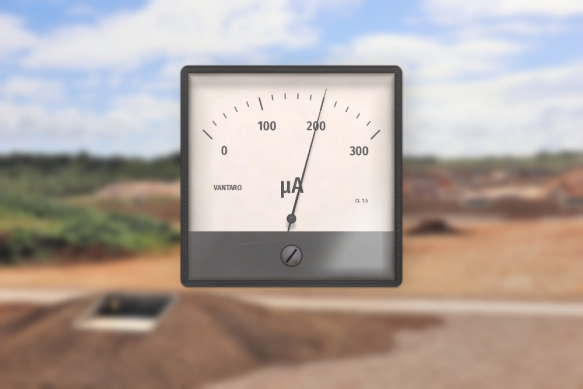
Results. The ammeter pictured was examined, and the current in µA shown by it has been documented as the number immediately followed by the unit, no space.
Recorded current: 200µA
